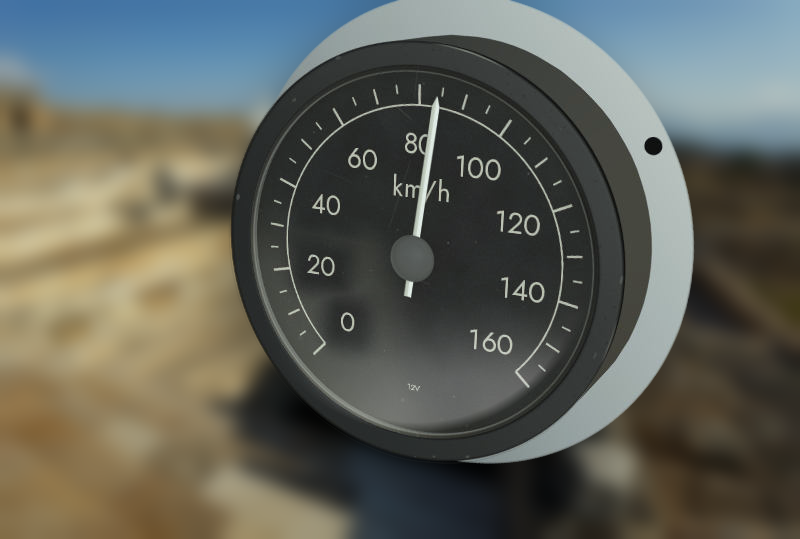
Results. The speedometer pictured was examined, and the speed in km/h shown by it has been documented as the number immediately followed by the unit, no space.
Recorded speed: 85km/h
